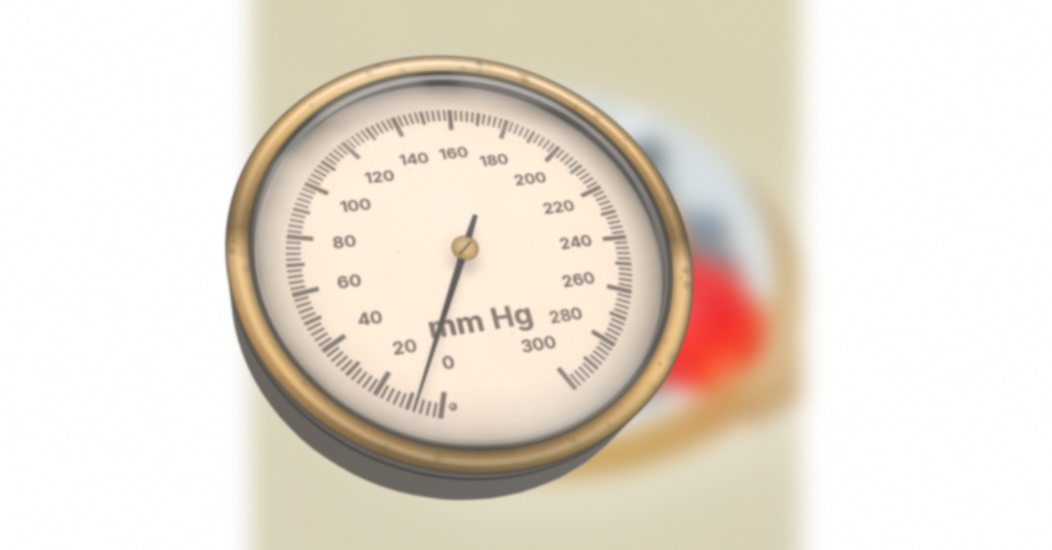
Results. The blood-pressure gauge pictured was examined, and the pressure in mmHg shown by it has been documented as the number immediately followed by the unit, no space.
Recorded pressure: 8mmHg
